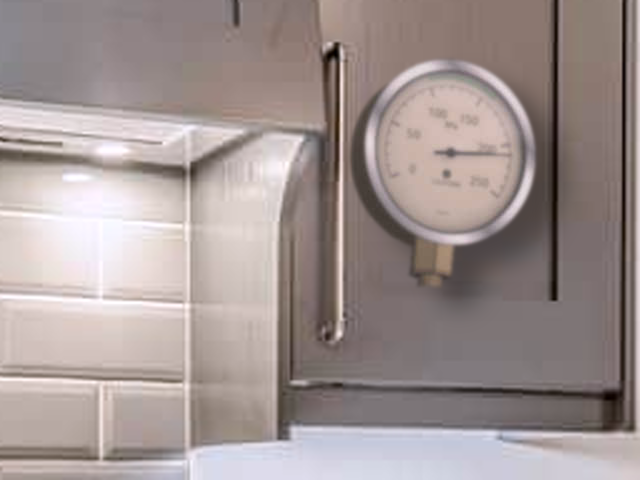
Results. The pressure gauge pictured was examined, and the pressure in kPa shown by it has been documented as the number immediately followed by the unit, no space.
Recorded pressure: 210kPa
